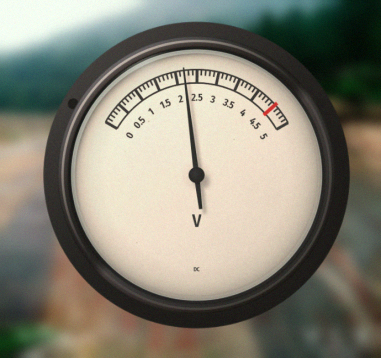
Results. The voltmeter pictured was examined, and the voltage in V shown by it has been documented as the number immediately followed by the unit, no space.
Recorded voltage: 2.2V
